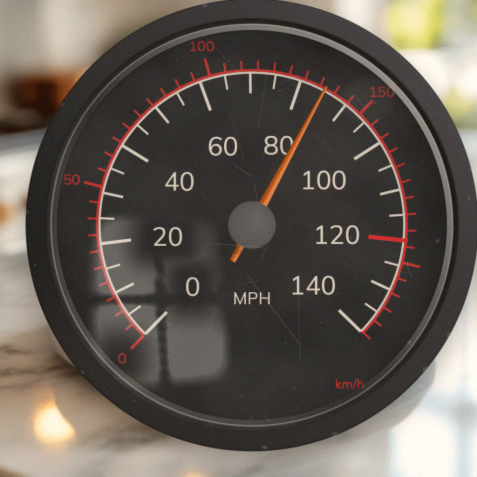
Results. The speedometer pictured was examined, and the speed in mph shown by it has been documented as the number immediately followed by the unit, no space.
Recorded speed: 85mph
